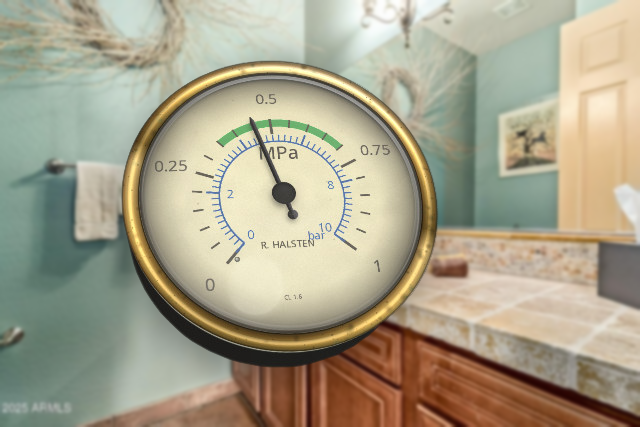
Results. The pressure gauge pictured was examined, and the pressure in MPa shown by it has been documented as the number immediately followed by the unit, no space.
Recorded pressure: 0.45MPa
